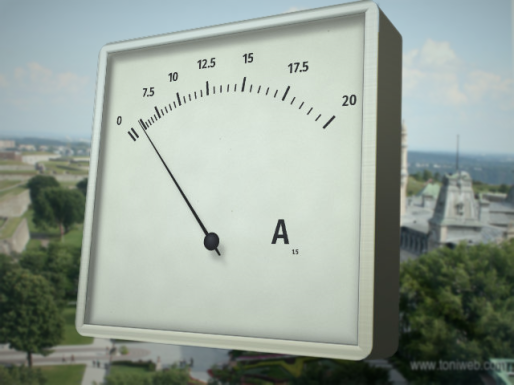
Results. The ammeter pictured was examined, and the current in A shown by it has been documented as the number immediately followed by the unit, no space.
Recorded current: 5A
